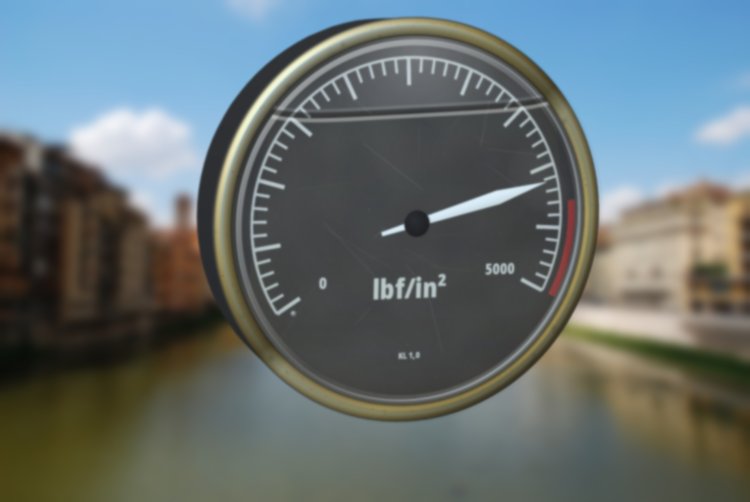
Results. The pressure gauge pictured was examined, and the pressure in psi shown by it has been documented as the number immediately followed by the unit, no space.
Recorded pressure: 4100psi
